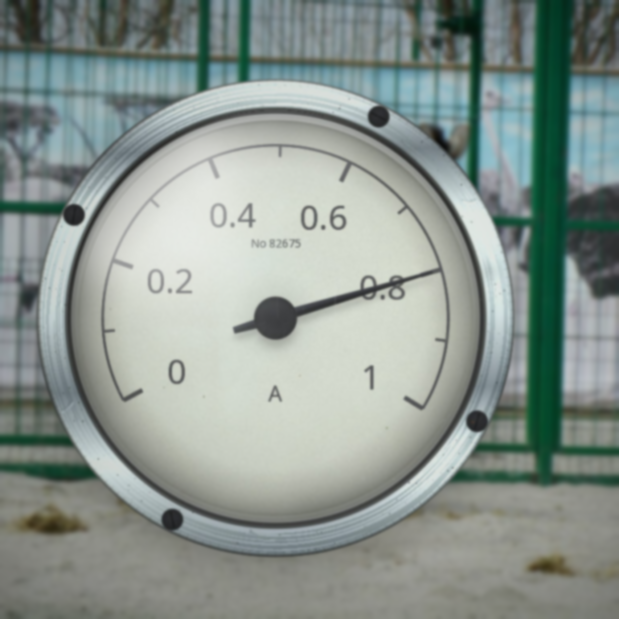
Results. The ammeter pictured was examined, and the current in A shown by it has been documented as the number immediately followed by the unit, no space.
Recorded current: 0.8A
